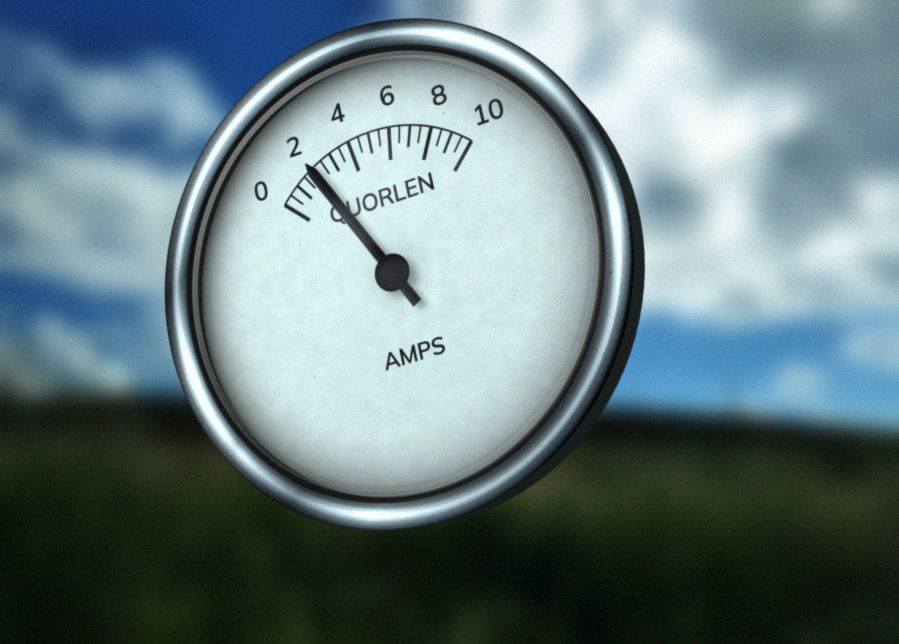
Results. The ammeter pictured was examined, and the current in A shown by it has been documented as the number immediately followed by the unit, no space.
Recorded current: 2A
